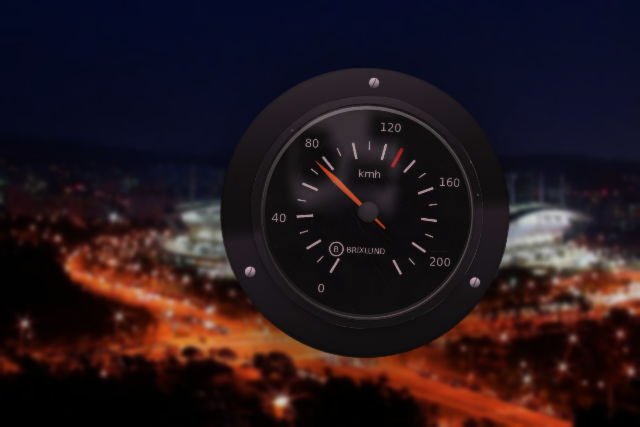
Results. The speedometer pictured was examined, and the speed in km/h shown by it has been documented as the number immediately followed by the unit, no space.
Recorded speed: 75km/h
